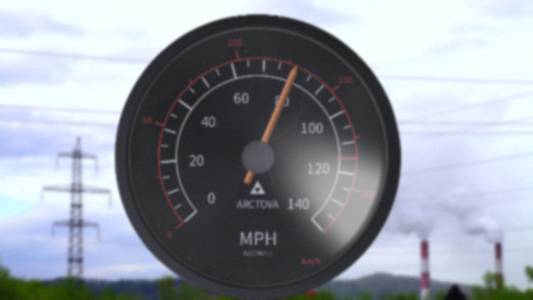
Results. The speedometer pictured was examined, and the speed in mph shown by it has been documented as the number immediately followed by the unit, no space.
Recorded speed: 80mph
